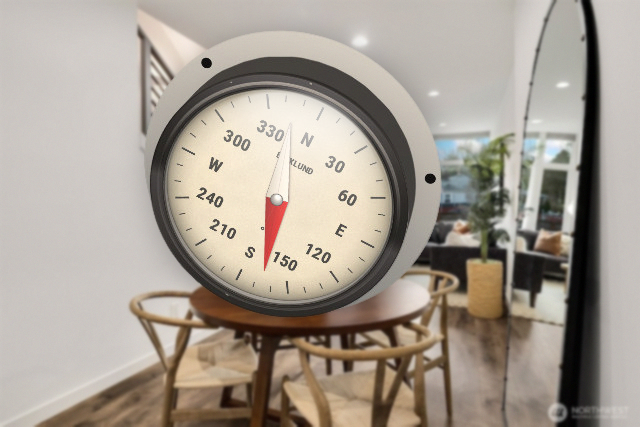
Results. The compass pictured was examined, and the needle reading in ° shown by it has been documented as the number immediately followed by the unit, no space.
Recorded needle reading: 165°
